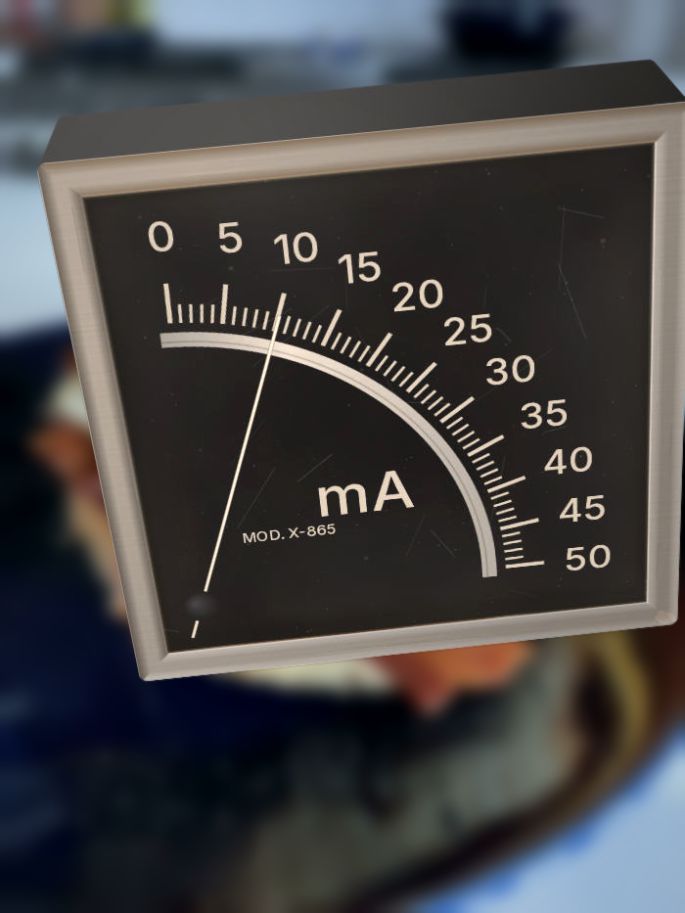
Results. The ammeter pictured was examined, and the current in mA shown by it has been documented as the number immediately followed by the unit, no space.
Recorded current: 10mA
